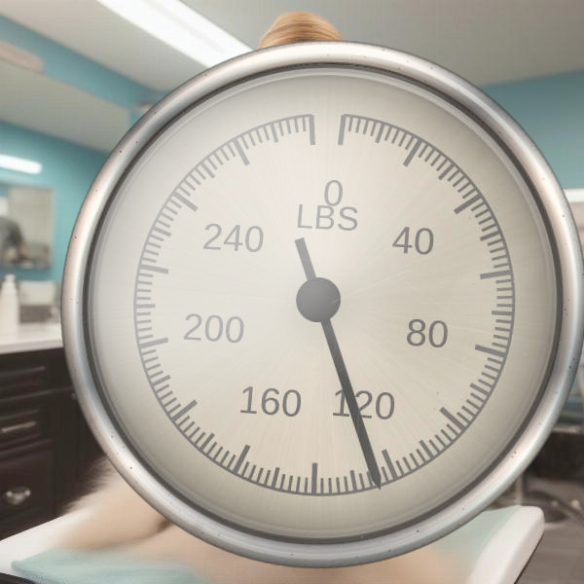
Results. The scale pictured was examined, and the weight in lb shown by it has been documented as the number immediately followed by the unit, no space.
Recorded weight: 124lb
